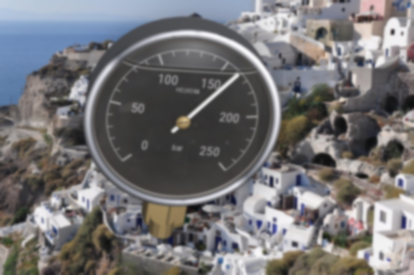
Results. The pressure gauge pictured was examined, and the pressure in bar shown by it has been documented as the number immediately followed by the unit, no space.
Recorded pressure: 160bar
